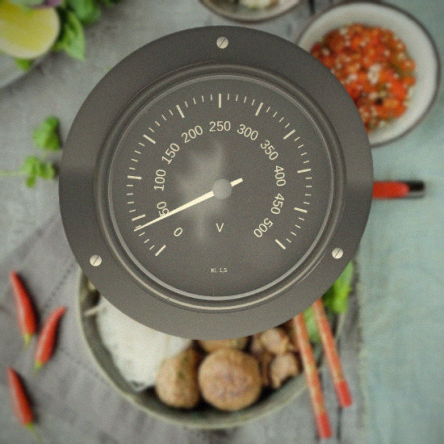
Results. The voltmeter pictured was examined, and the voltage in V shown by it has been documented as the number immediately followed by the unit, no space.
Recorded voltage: 40V
